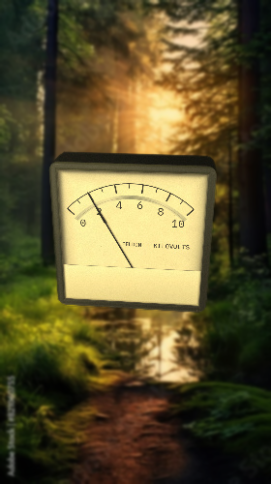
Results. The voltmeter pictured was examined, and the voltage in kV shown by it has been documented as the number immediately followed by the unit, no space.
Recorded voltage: 2kV
